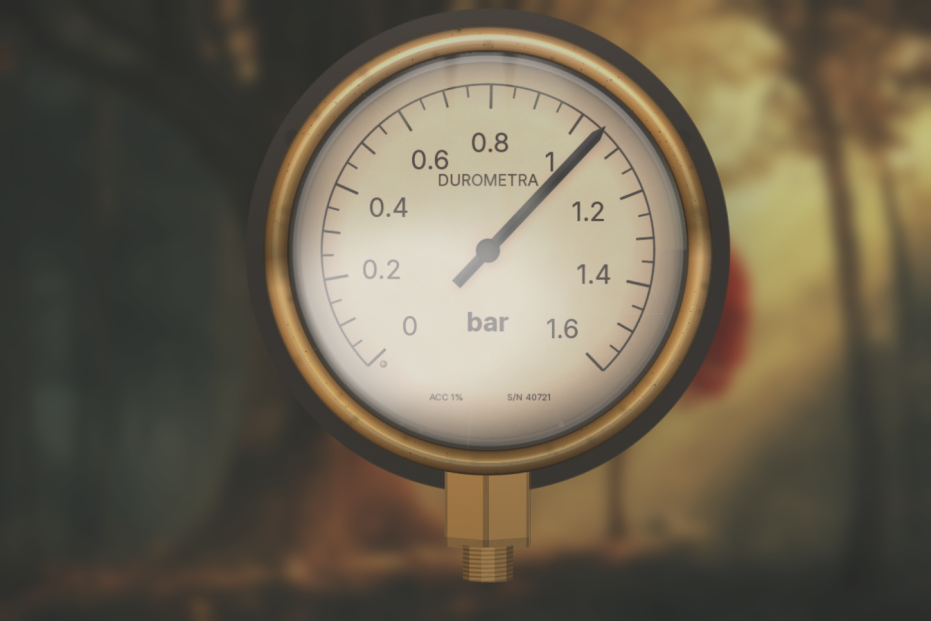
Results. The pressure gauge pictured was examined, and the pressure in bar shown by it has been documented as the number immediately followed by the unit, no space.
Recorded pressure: 1.05bar
